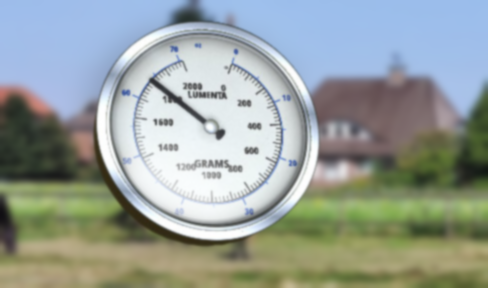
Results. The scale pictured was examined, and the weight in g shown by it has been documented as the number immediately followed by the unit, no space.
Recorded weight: 1800g
